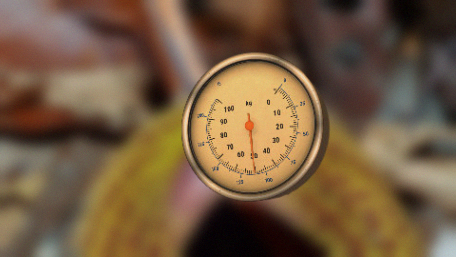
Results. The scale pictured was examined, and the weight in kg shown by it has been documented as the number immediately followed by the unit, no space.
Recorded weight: 50kg
